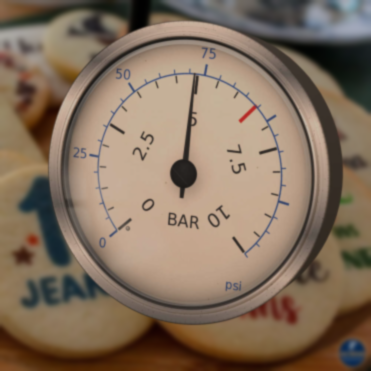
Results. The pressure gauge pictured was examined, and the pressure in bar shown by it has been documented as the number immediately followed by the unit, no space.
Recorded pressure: 5bar
